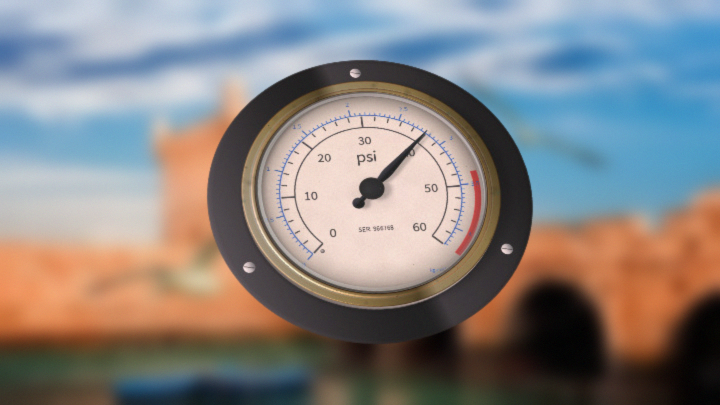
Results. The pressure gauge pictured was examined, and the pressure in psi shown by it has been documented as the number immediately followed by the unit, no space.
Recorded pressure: 40psi
